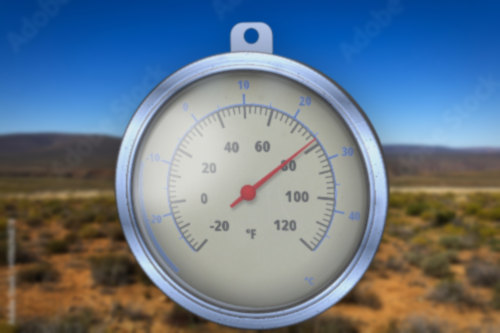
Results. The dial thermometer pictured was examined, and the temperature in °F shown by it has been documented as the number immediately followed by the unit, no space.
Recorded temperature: 78°F
